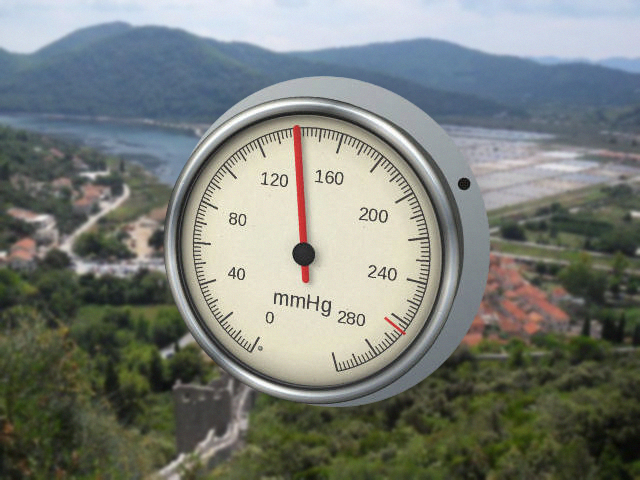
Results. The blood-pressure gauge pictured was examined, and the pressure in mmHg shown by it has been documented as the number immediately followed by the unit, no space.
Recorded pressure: 140mmHg
